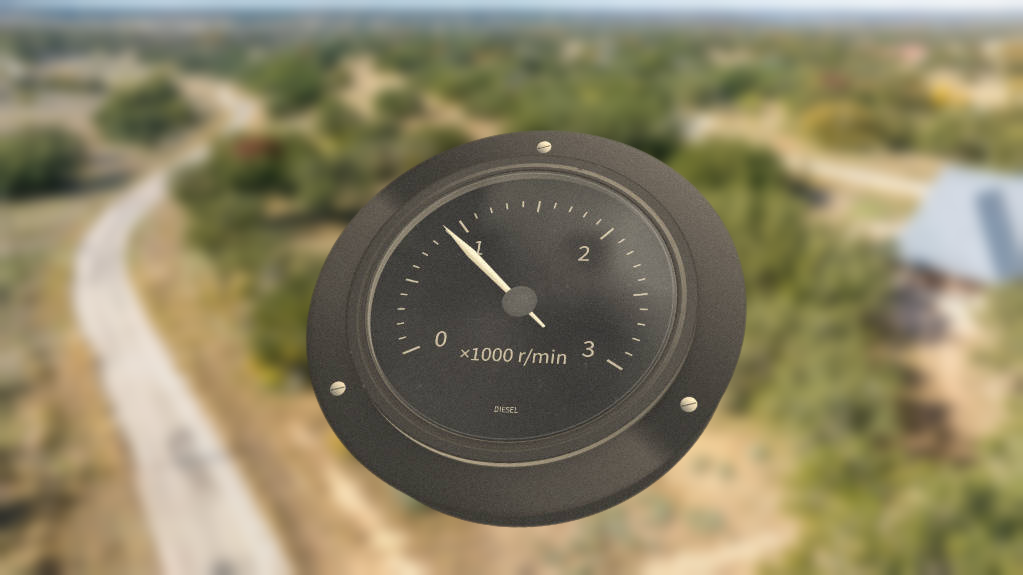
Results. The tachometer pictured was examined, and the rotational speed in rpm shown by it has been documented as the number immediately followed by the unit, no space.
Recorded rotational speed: 900rpm
